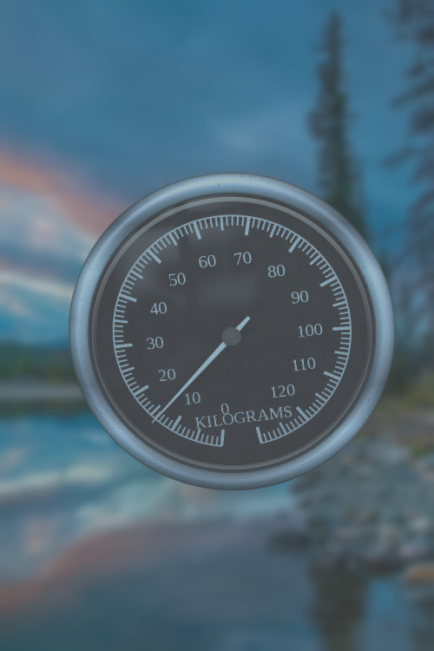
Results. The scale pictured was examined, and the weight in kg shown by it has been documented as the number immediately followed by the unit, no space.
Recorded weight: 14kg
